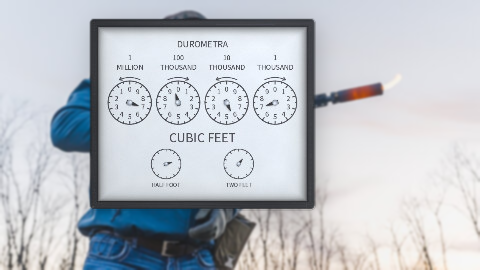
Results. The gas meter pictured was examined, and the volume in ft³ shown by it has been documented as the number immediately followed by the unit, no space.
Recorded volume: 695700ft³
